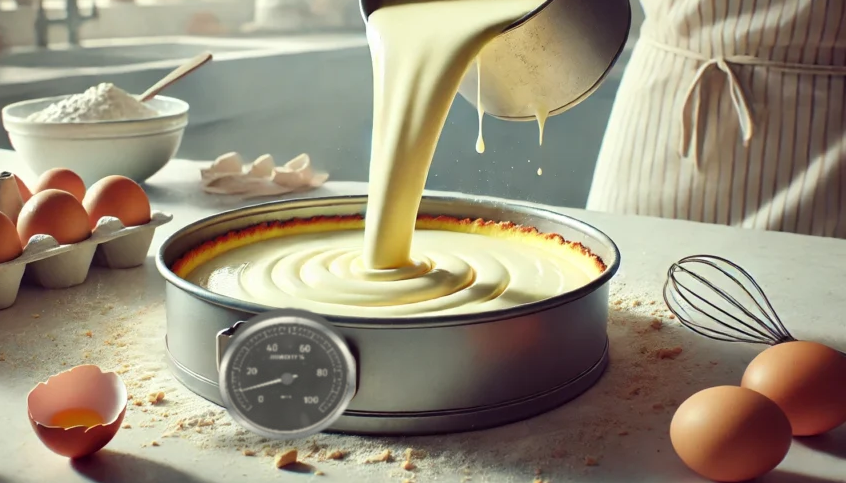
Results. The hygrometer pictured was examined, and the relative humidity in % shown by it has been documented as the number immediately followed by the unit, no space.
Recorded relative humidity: 10%
